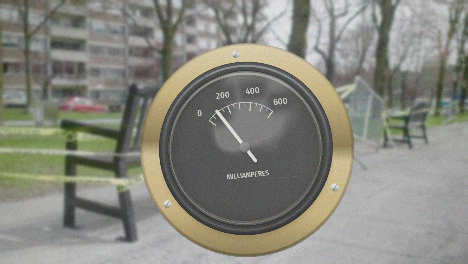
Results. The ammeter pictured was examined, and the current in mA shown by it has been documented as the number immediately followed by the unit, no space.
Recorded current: 100mA
